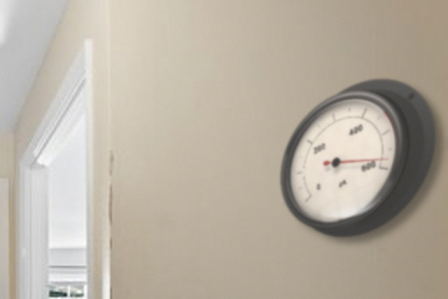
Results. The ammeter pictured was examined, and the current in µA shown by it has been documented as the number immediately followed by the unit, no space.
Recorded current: 575µA
